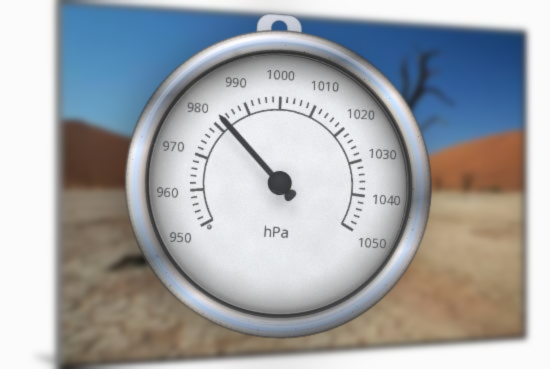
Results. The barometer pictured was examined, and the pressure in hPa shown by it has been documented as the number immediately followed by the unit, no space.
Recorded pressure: 982hPa
